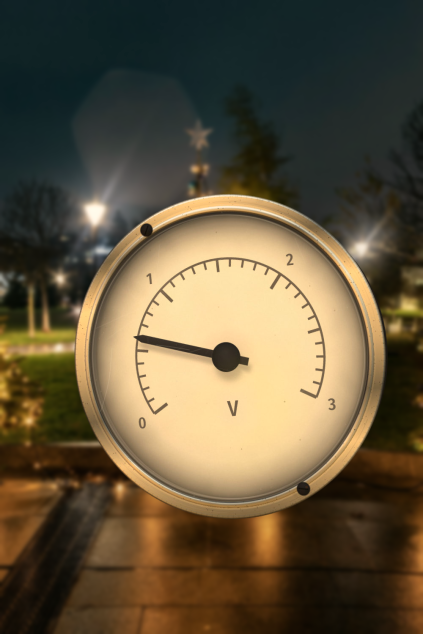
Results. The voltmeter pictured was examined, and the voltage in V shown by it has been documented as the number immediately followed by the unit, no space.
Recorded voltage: 0.6V
